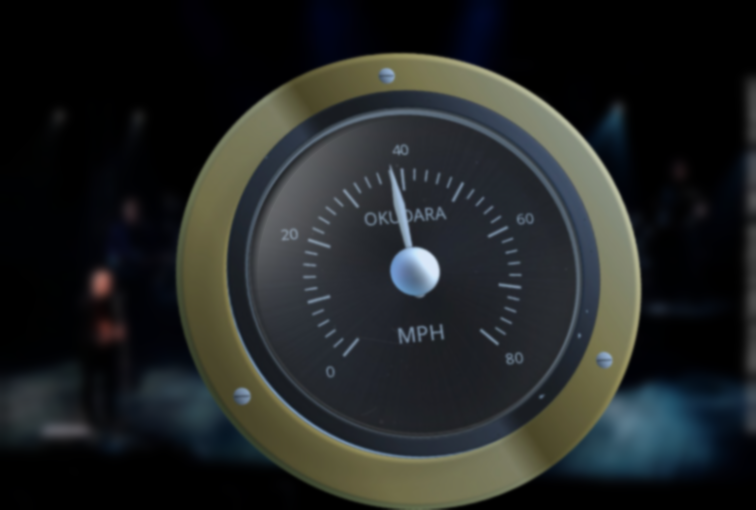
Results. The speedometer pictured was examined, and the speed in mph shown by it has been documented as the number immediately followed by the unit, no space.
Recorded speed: 38mph
